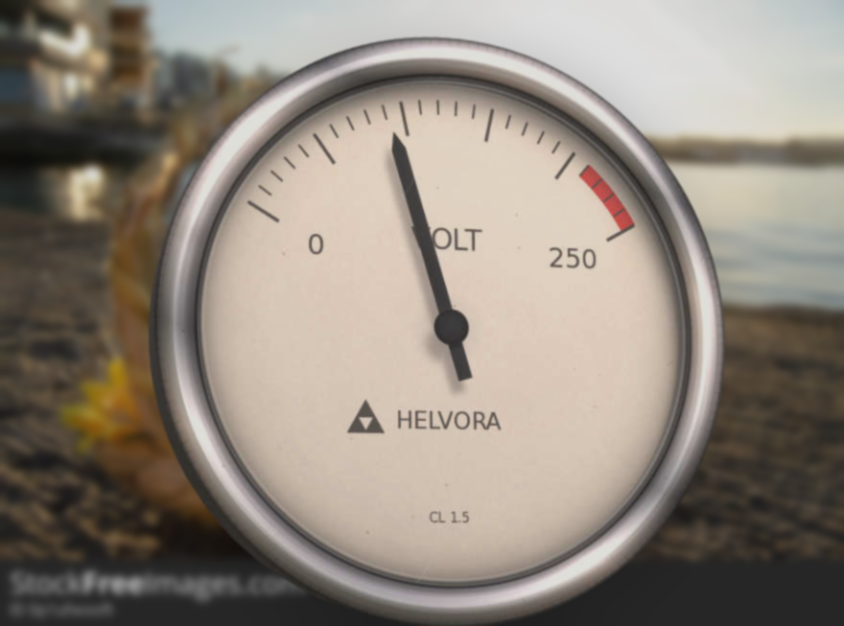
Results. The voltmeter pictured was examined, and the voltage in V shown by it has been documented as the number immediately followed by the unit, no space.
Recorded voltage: 90V
